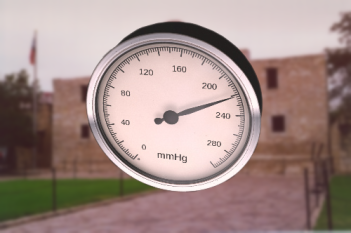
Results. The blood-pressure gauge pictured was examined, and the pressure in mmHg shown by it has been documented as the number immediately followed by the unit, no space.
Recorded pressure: 220mmHg
